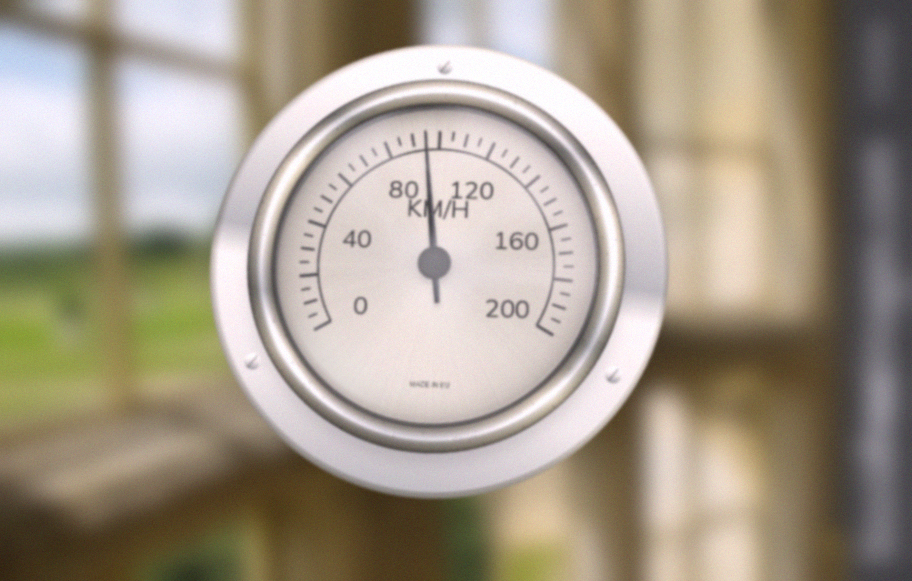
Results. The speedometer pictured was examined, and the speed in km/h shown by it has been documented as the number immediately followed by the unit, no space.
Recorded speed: 95km/h
